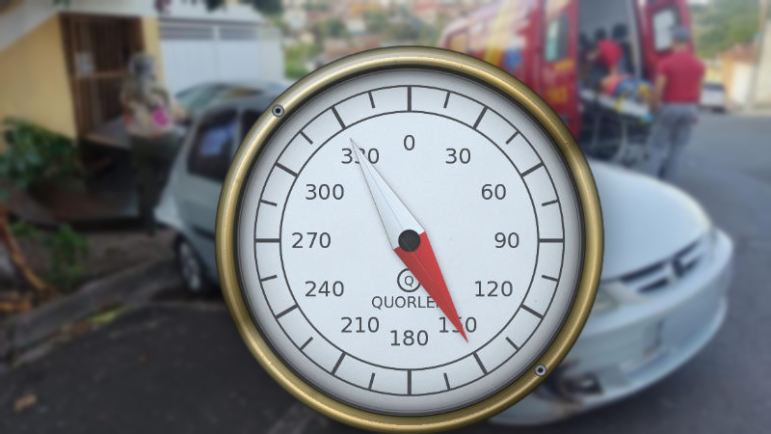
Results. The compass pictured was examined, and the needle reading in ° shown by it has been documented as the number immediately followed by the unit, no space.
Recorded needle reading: 150°
